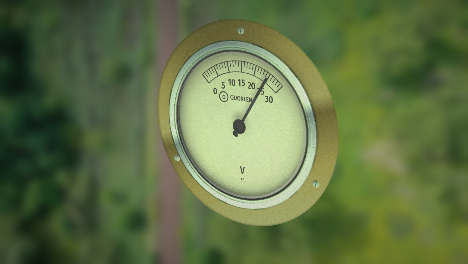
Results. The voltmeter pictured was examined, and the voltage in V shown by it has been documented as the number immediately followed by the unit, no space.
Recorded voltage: 25V
